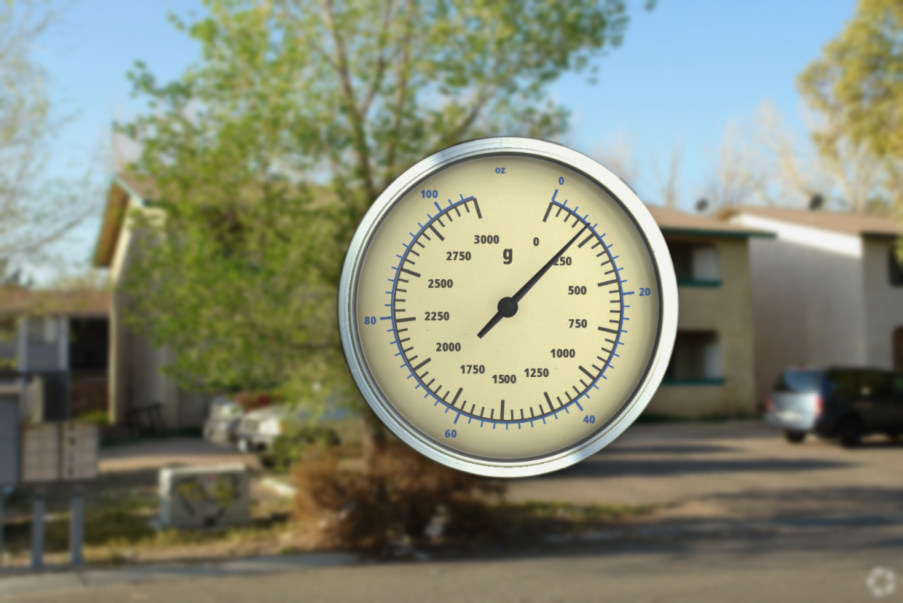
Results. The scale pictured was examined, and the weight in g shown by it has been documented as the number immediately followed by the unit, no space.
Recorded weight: 200g
